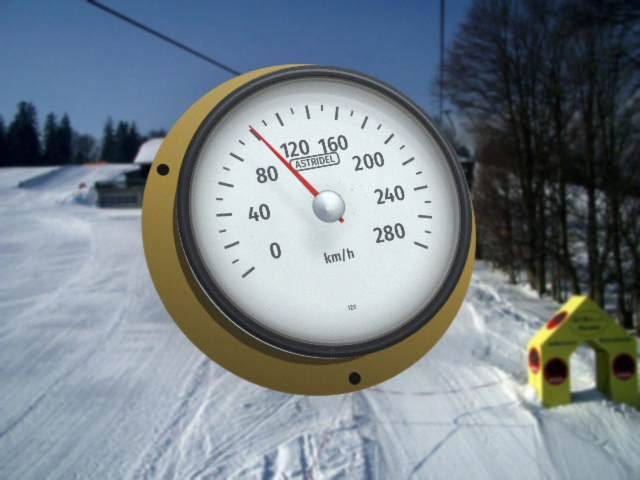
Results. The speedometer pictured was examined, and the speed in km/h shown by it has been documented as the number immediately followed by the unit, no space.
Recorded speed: 100km/h
